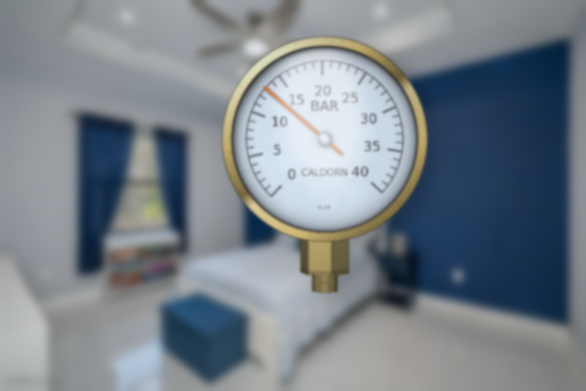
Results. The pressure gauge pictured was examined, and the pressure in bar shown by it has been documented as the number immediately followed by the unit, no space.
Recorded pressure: 13bar
